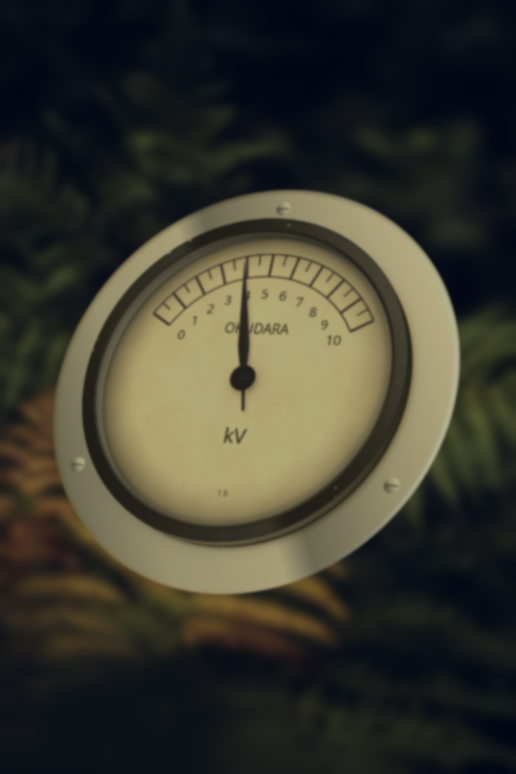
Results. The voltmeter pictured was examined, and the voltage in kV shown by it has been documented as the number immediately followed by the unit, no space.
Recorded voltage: 4kV
